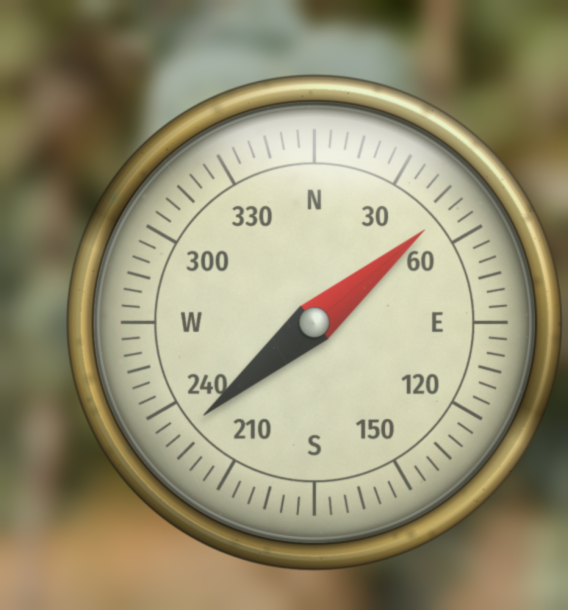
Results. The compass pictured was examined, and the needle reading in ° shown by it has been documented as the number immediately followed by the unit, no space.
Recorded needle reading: 50°
